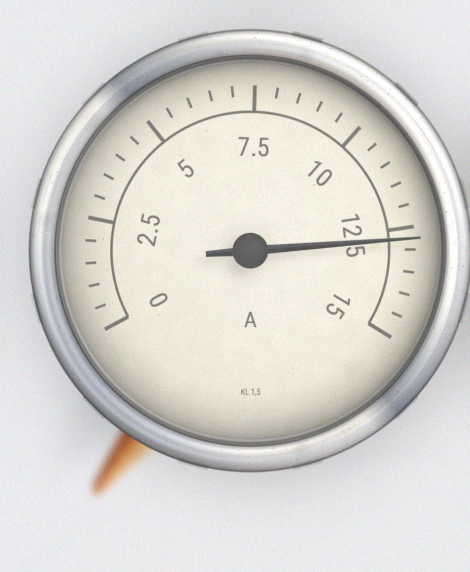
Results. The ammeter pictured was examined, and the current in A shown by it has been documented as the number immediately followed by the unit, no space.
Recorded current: 12.75A
